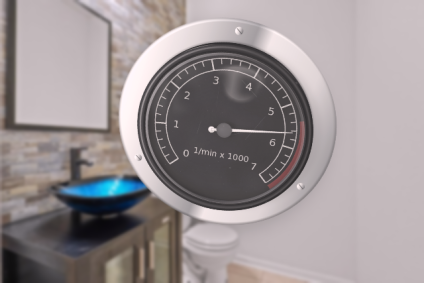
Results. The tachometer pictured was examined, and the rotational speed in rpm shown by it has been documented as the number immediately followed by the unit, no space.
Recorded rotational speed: 5600rpm
